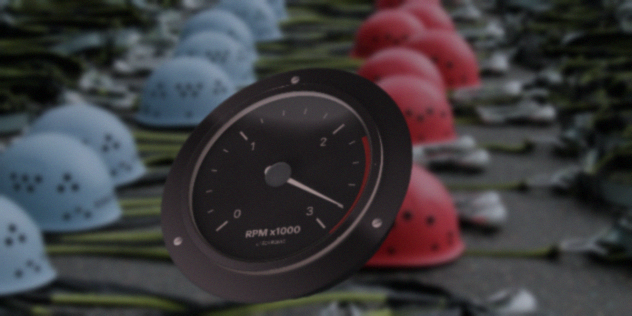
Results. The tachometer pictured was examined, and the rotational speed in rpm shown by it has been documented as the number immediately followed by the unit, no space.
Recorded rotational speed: 2800rpm
